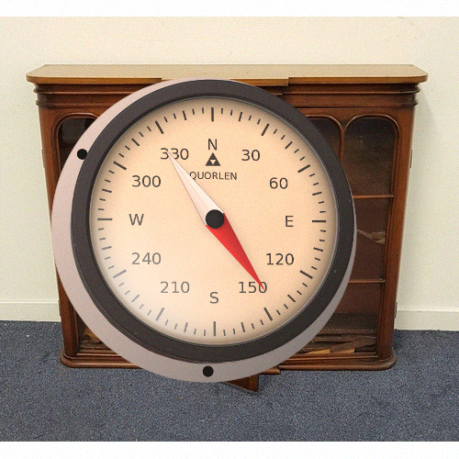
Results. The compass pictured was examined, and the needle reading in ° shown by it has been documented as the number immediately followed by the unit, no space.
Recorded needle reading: 145°
